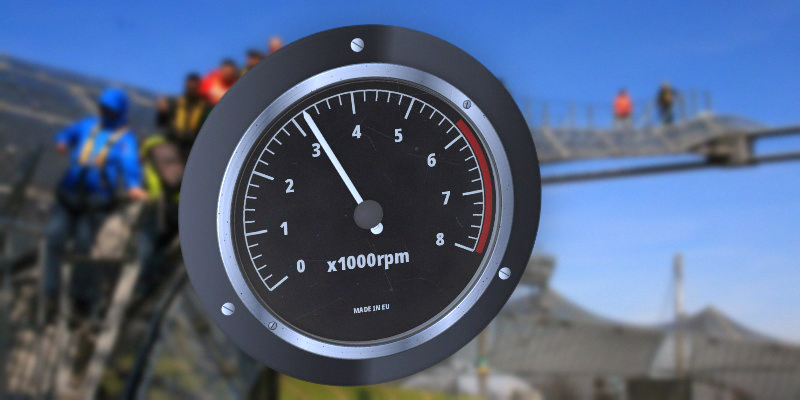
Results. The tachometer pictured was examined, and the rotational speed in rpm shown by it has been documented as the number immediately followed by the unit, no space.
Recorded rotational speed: 3200rpm
